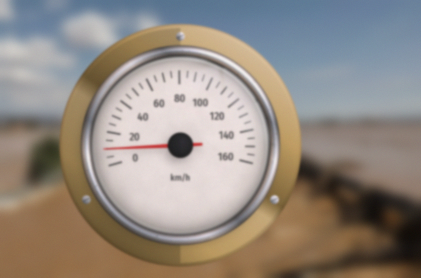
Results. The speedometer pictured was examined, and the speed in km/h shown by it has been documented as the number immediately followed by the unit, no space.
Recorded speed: 10km/h
